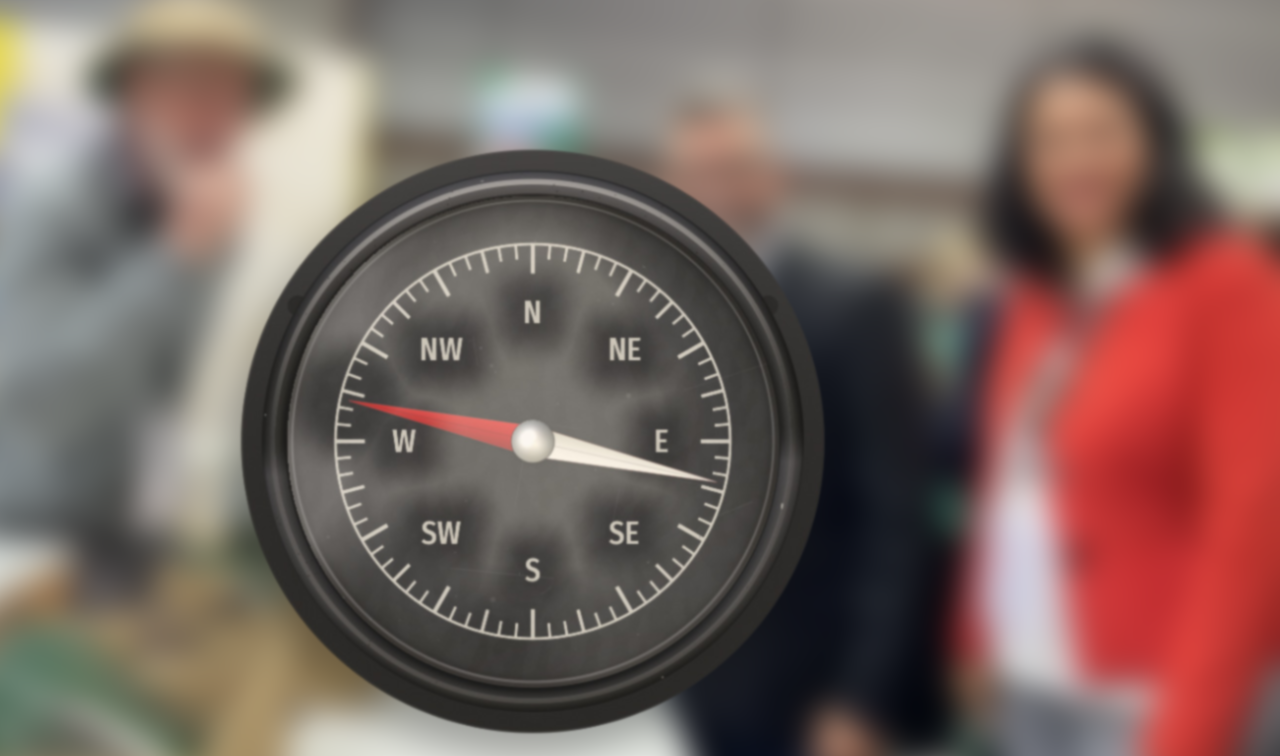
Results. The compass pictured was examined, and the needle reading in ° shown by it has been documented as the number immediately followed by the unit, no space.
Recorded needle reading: 282.5°
